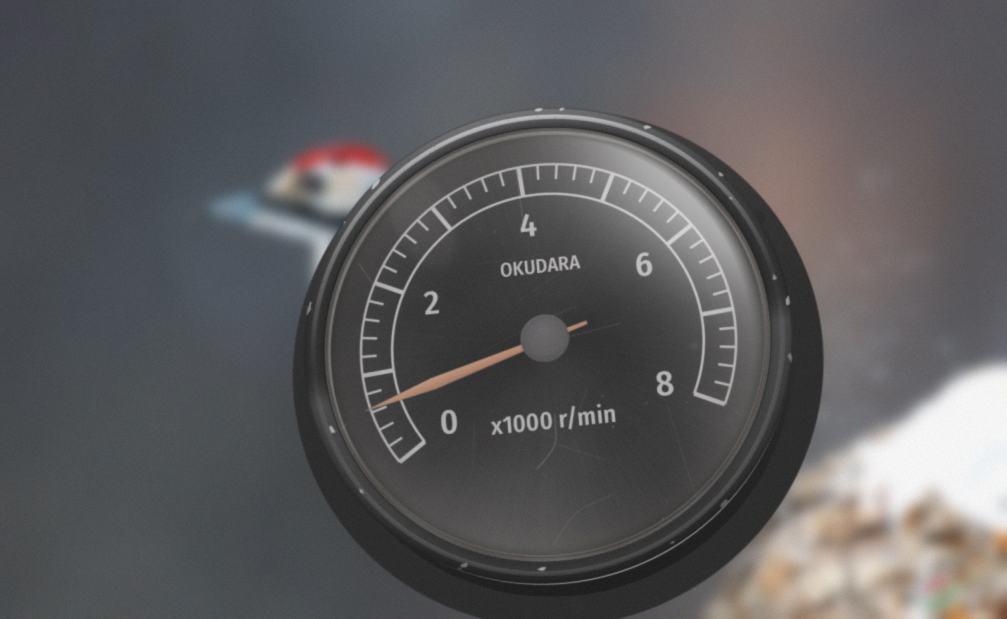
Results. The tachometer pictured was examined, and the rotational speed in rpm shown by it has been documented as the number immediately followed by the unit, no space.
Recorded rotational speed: 600rpm
